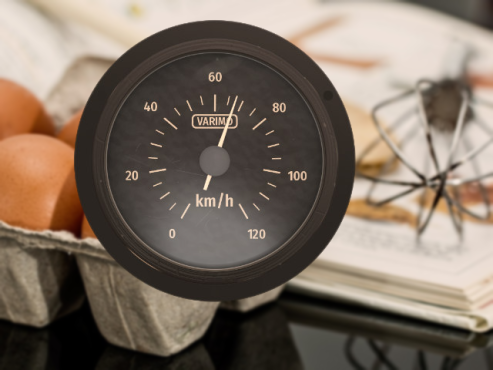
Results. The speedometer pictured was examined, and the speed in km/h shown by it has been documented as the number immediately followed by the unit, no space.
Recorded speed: 67.5km/h
